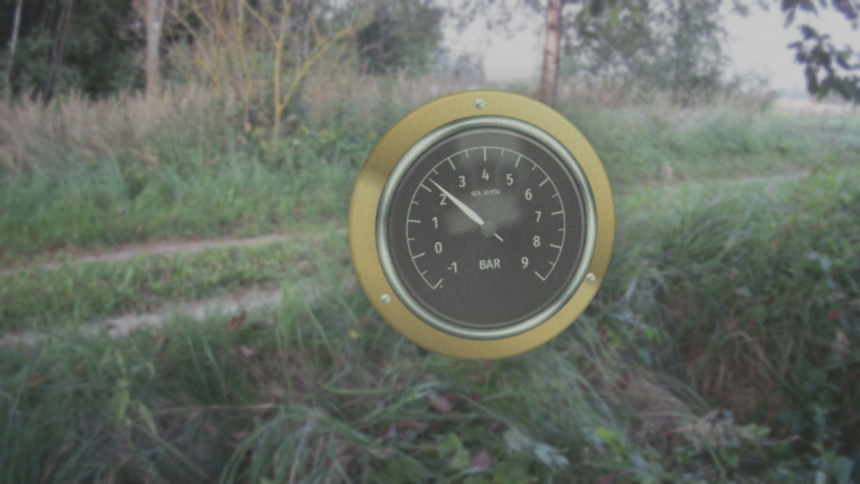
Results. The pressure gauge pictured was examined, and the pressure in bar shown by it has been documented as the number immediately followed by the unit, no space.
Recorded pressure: 2.25bar
